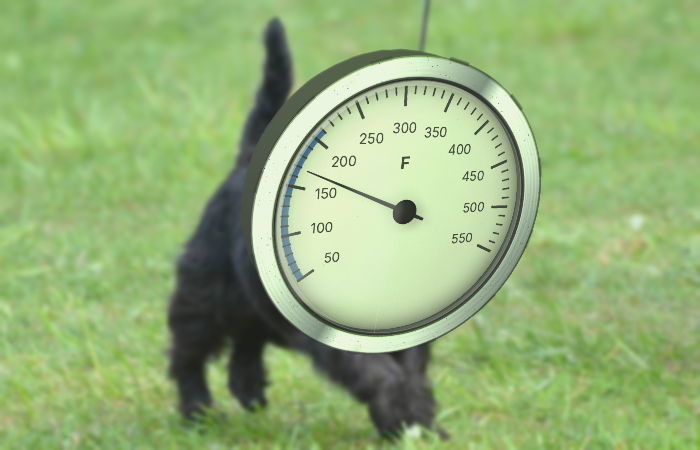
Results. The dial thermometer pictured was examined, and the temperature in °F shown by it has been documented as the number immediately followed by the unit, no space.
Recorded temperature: 170°F
